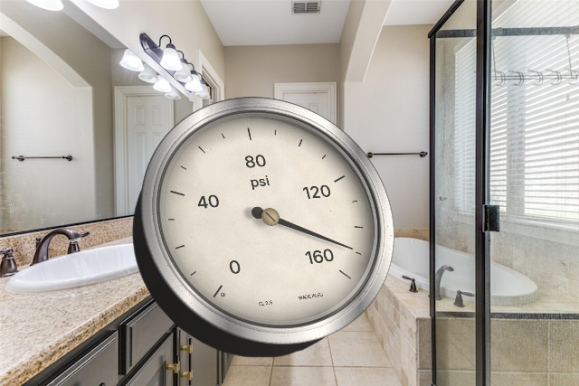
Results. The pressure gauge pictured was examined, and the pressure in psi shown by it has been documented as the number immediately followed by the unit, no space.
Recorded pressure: 150psi
